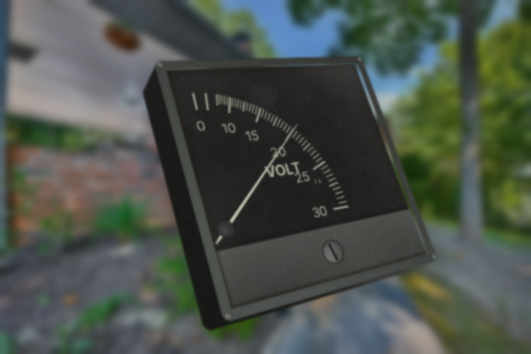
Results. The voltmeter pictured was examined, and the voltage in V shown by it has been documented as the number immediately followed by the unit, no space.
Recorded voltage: 20V
